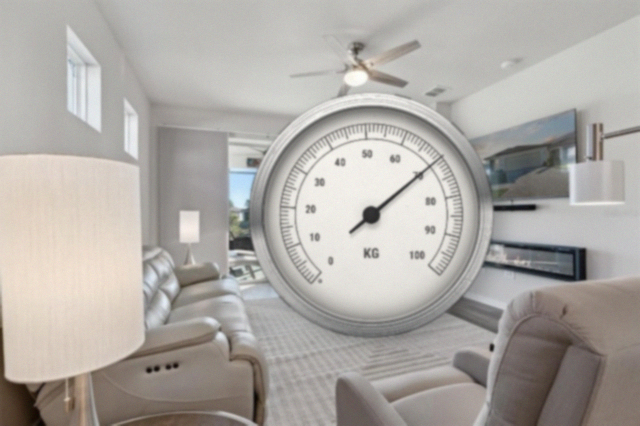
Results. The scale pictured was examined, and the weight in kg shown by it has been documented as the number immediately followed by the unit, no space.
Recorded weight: 70kg
